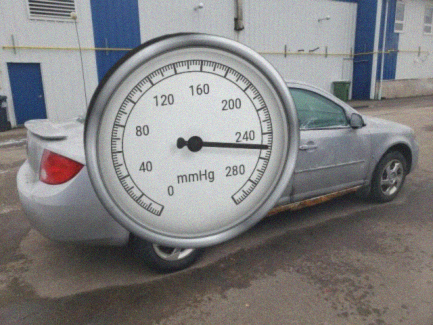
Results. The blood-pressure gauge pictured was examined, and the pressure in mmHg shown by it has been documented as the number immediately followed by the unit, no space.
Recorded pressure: 250mmHg
